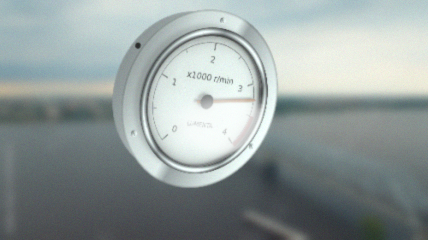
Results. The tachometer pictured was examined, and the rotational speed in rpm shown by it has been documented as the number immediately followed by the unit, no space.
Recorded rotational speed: 3250rpm
